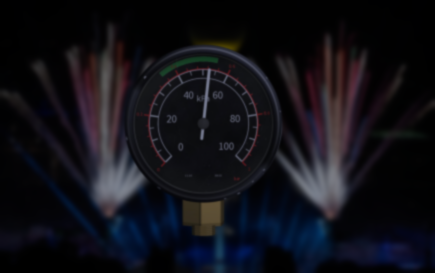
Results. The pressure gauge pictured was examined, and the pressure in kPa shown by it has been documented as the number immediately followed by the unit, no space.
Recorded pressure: 52.5kPa
